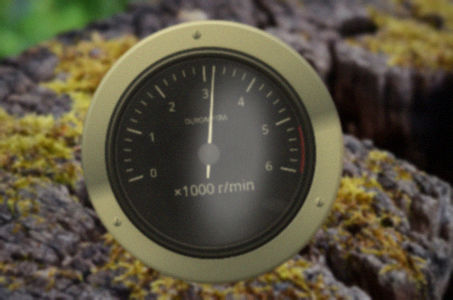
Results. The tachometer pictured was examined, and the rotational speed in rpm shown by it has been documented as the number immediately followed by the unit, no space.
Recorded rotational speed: 3200rpm
